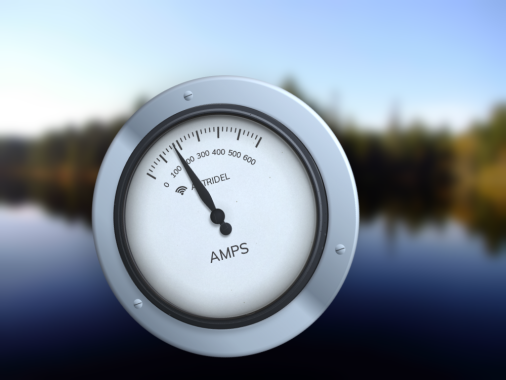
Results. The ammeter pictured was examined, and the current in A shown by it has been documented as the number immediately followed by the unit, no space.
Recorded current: 180A
